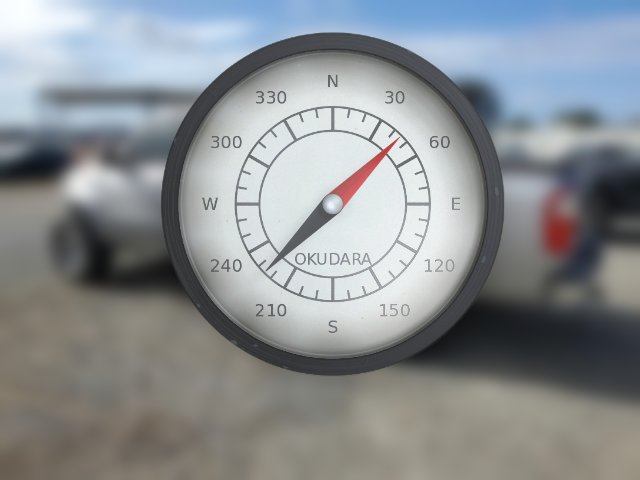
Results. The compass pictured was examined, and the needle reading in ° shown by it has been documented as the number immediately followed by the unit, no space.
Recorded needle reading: 45°
